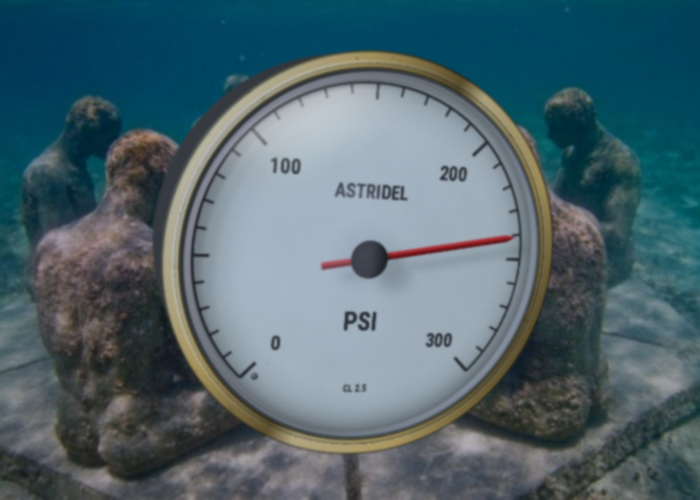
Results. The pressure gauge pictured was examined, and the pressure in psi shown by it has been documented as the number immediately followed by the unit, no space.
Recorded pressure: 240psi
